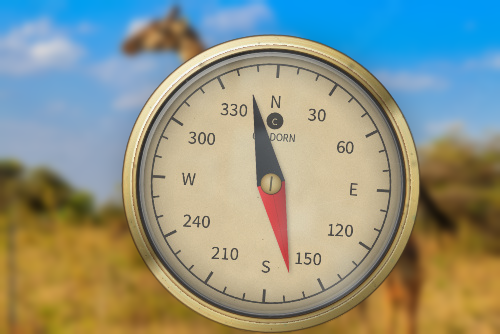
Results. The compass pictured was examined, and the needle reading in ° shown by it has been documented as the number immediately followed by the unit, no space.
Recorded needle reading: 165°
